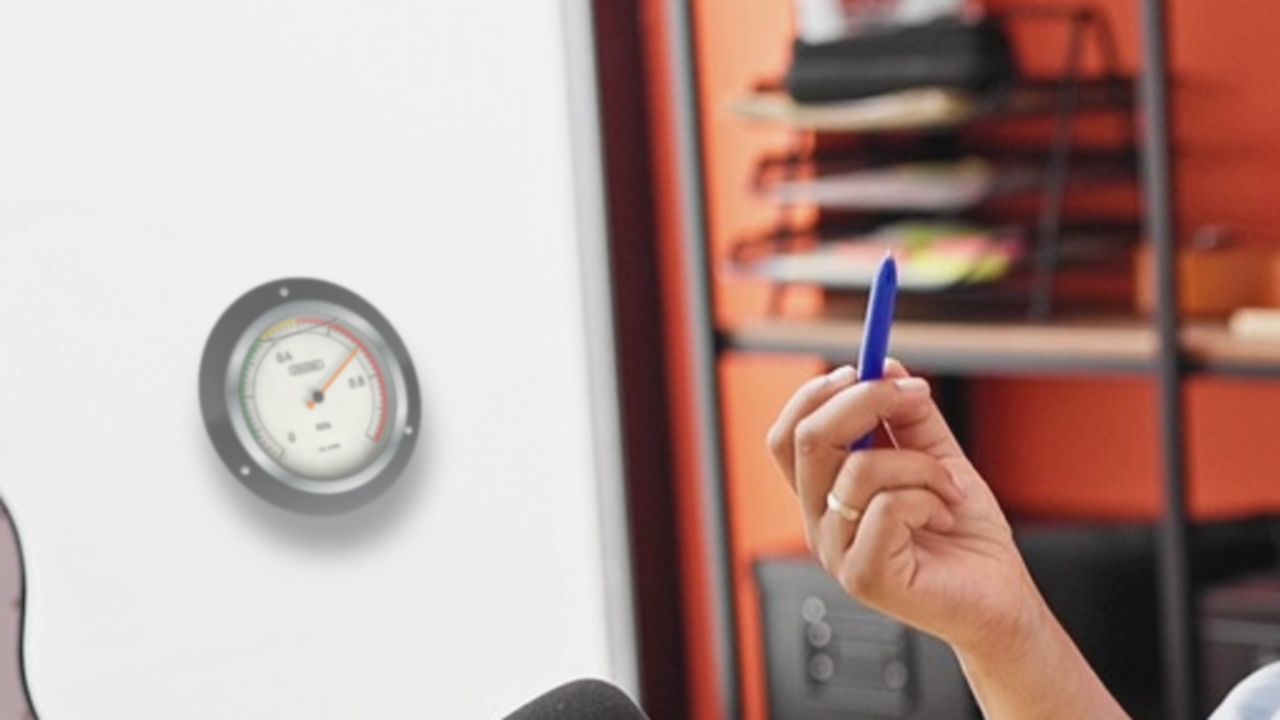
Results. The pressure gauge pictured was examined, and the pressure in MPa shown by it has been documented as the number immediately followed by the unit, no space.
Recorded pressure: 0.7MPa
